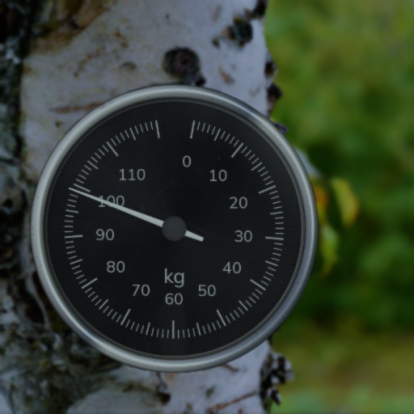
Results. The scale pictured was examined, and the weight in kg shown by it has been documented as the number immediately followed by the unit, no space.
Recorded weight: 99kg
